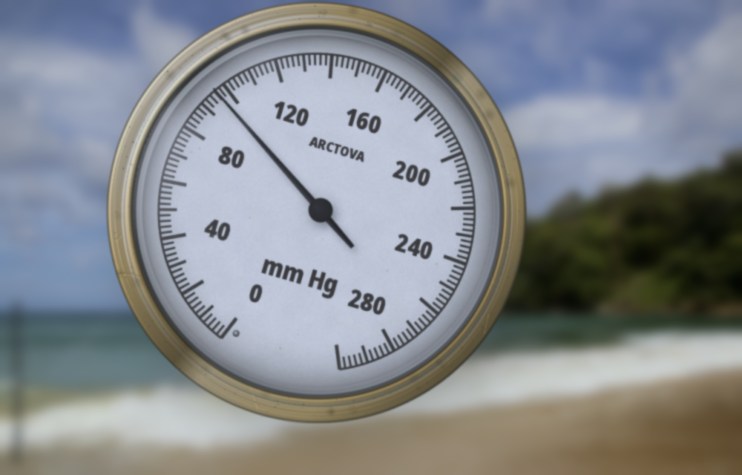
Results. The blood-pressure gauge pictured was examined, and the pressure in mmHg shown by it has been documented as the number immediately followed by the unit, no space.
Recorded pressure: 96mmHg
